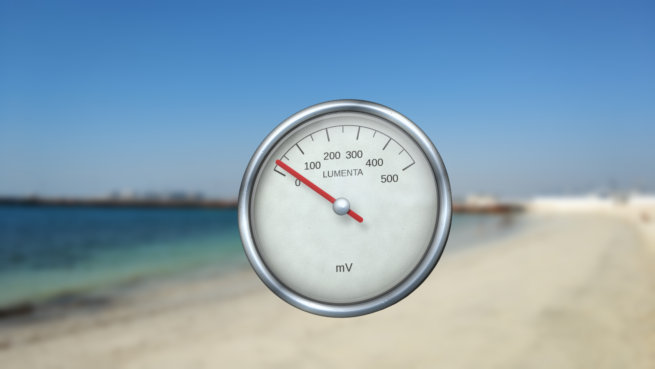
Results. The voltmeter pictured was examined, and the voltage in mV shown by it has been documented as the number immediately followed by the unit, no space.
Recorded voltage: 25mV
